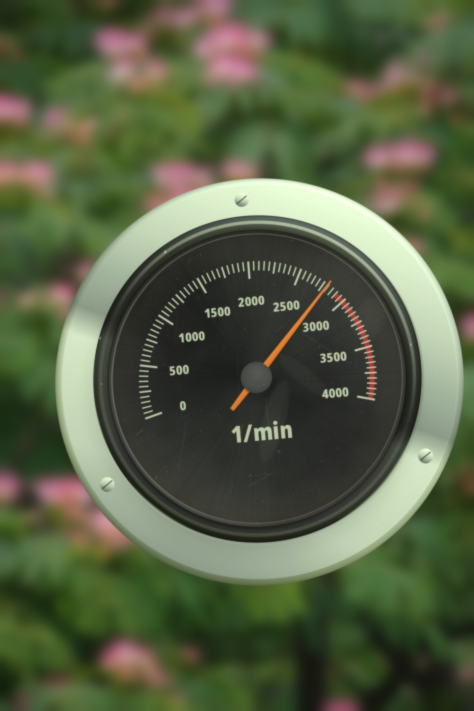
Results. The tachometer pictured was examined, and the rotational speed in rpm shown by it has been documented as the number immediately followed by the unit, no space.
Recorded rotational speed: 2800rpm
